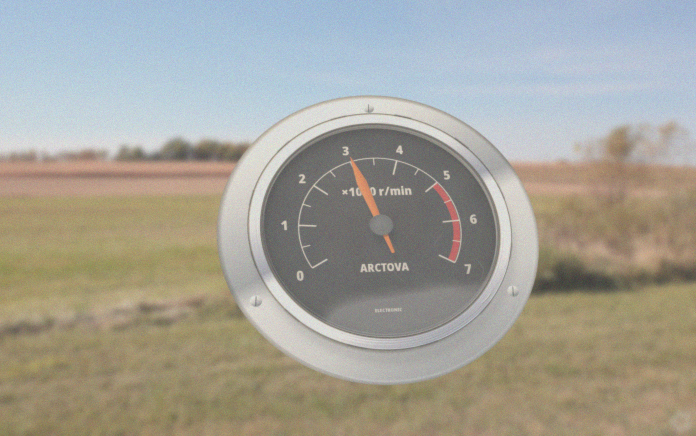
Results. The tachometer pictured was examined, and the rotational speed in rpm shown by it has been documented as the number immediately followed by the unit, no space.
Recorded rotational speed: 3000rpm
